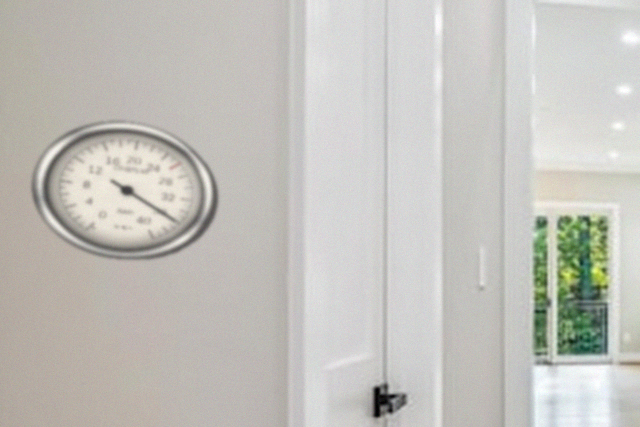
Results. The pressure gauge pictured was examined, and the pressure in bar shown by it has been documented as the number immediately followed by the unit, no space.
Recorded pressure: 36bar
